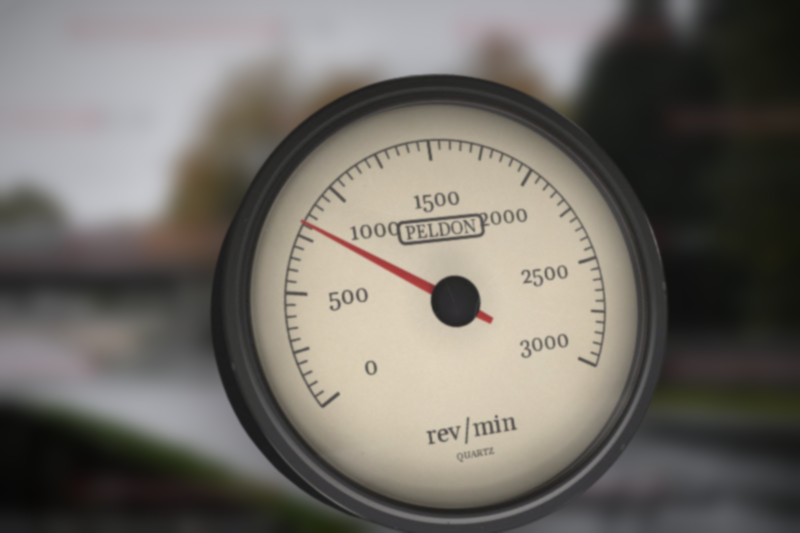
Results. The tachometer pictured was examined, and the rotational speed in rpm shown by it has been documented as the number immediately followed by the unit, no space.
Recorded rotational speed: 800rpm
